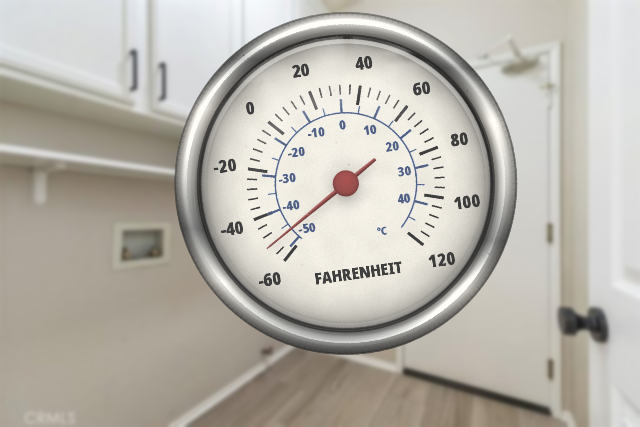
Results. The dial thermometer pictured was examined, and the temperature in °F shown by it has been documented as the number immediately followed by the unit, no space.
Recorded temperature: -52°F
